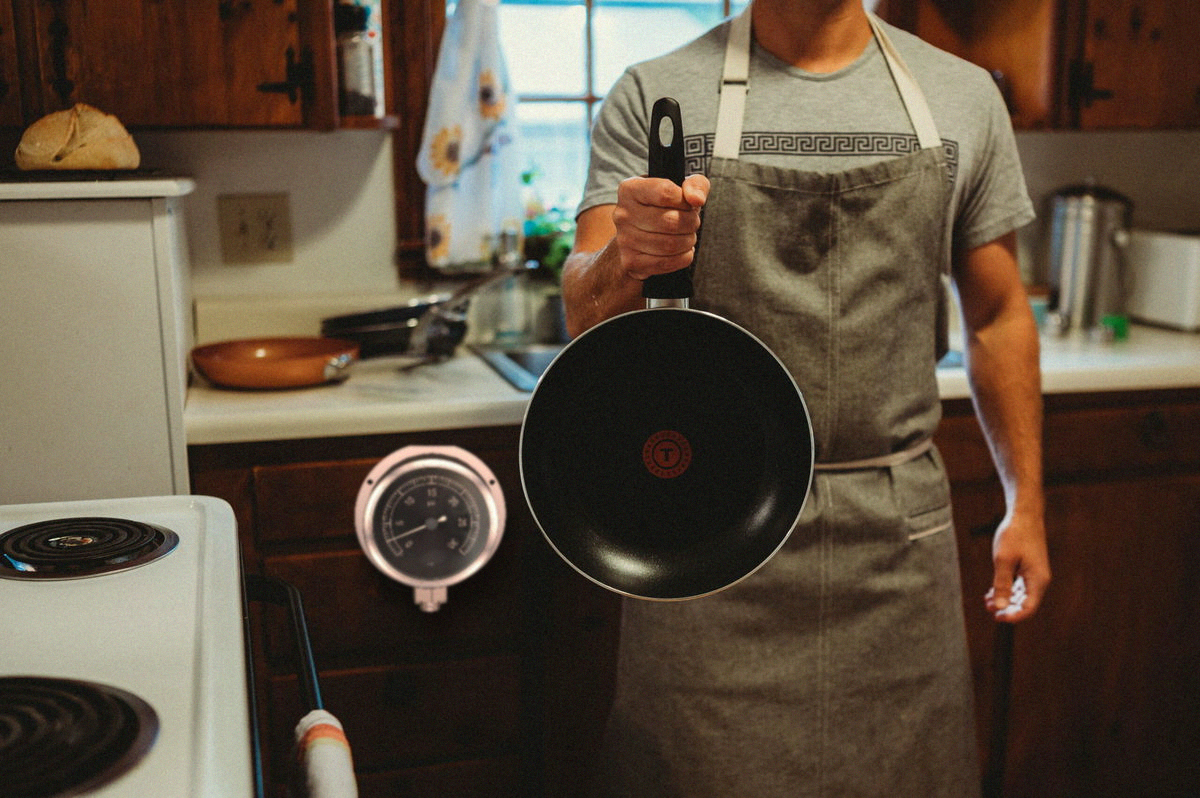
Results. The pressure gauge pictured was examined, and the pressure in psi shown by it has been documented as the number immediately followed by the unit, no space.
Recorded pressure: 2.5psi
